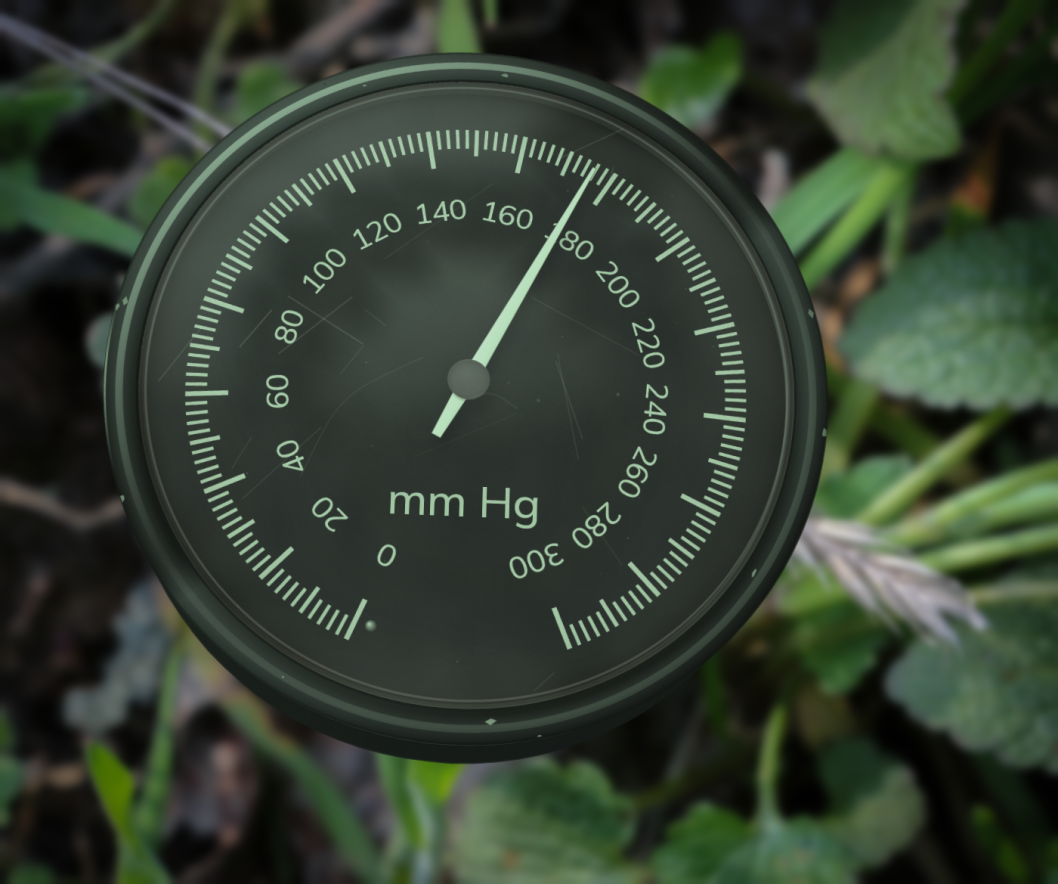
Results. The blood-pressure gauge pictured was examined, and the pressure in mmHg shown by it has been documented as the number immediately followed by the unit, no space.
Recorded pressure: 176mmHg
